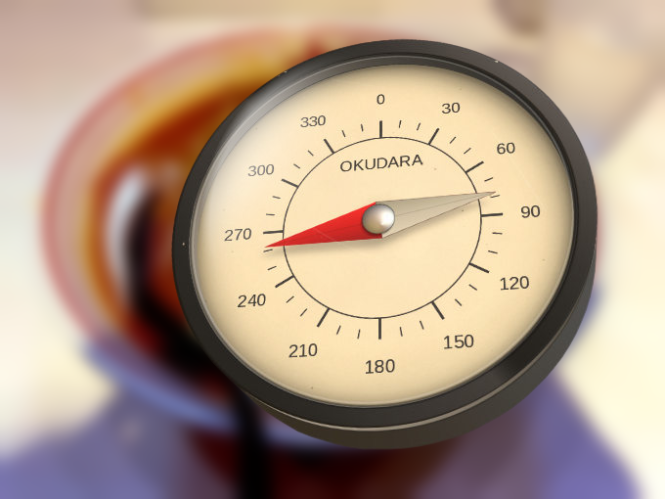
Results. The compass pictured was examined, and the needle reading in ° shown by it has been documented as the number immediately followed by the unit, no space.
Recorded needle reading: 260°
